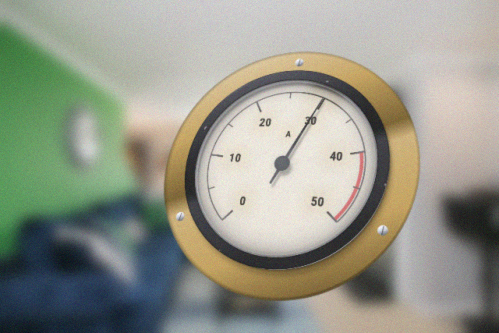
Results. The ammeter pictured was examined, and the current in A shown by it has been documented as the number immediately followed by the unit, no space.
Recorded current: 30A
